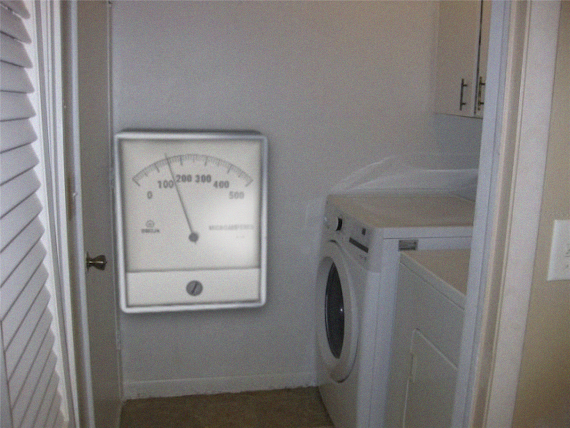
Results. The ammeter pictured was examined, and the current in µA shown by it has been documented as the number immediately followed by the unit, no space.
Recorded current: 150µA
